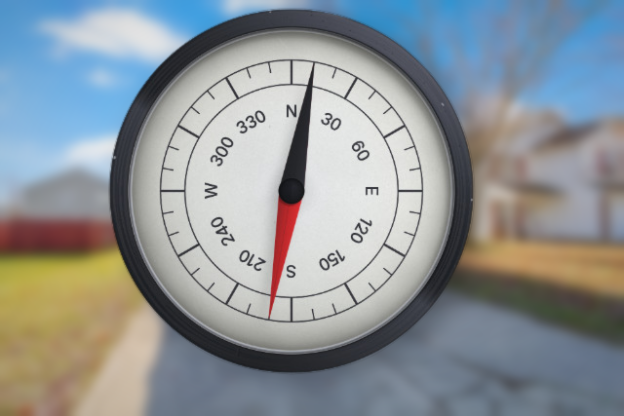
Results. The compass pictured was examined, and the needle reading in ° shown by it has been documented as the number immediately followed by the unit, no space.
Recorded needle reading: 190°
